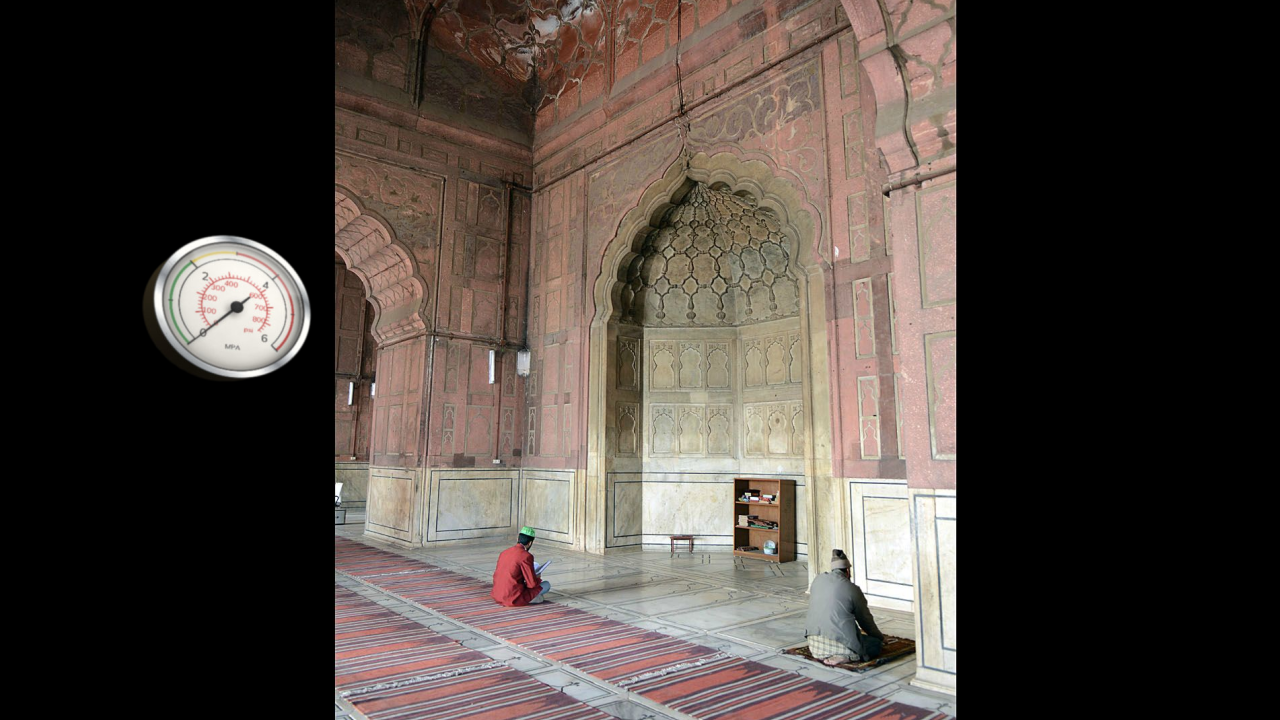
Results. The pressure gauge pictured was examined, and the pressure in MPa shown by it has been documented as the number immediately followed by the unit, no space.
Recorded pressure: 0MPa
